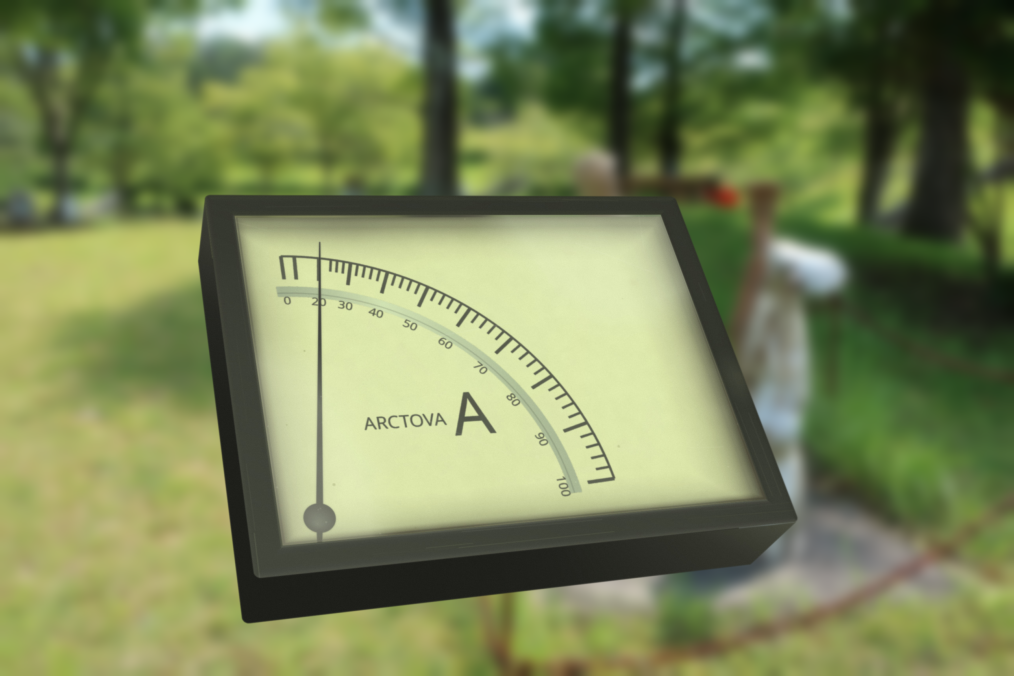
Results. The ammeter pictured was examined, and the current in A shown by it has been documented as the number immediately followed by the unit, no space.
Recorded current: 20A
